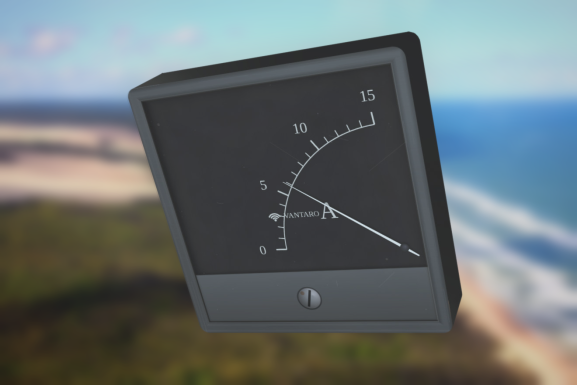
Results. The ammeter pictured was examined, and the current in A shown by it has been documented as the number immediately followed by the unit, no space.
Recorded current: 6A
